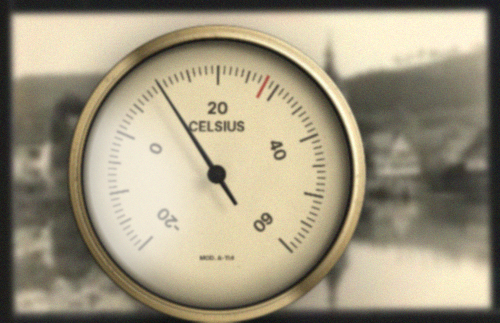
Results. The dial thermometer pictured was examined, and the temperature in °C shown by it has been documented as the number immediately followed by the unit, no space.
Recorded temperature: 10°C
